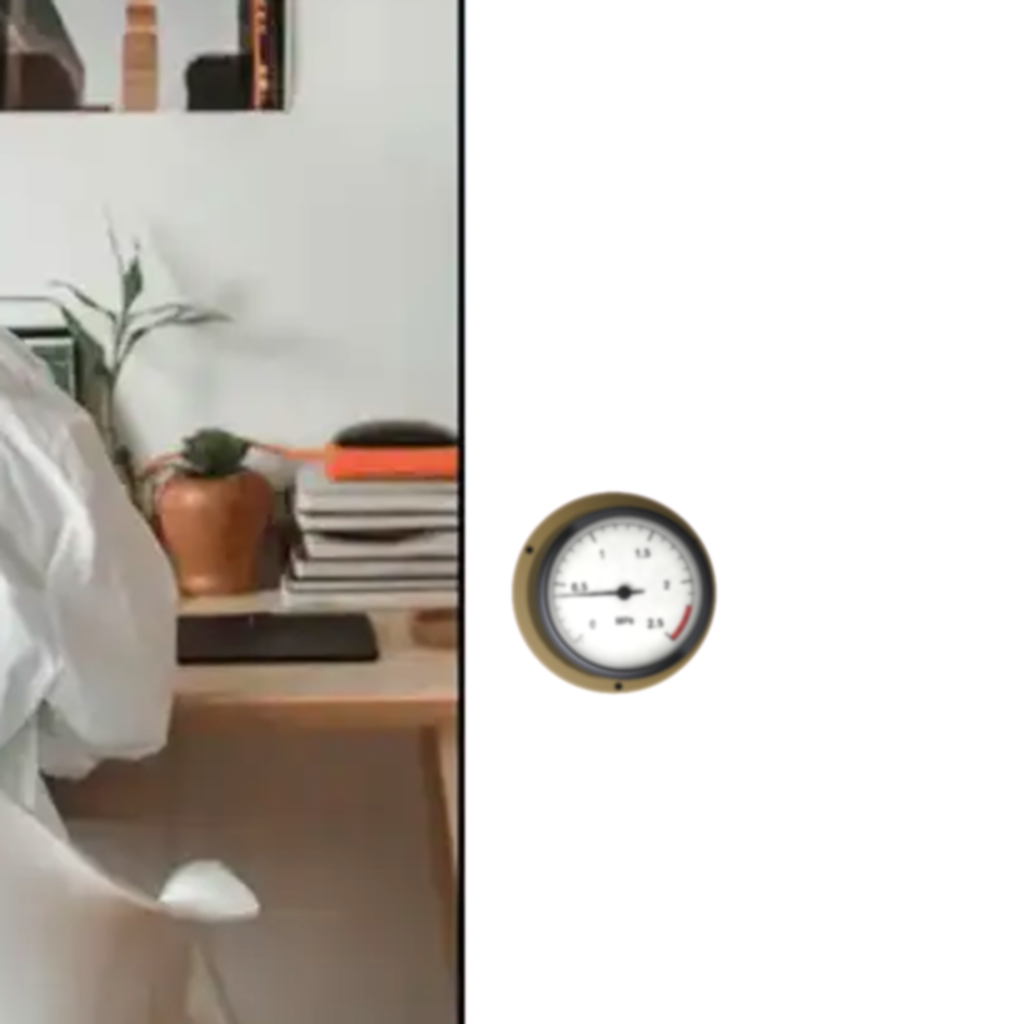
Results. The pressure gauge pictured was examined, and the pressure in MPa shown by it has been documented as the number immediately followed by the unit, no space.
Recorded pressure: 0.4MPa
